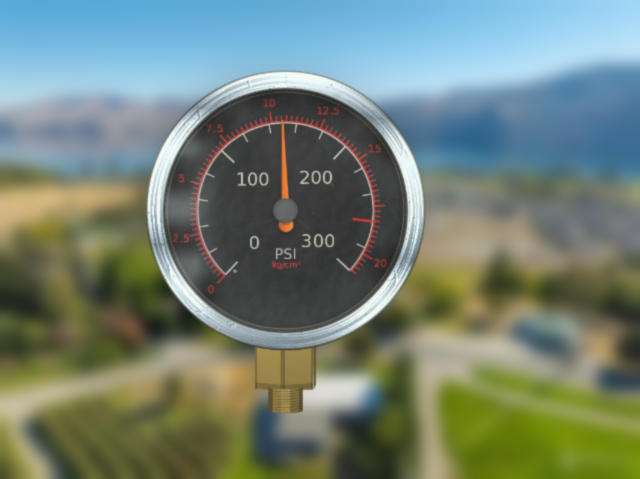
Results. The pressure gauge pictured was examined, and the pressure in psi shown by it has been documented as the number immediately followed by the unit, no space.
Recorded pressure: 150psi
